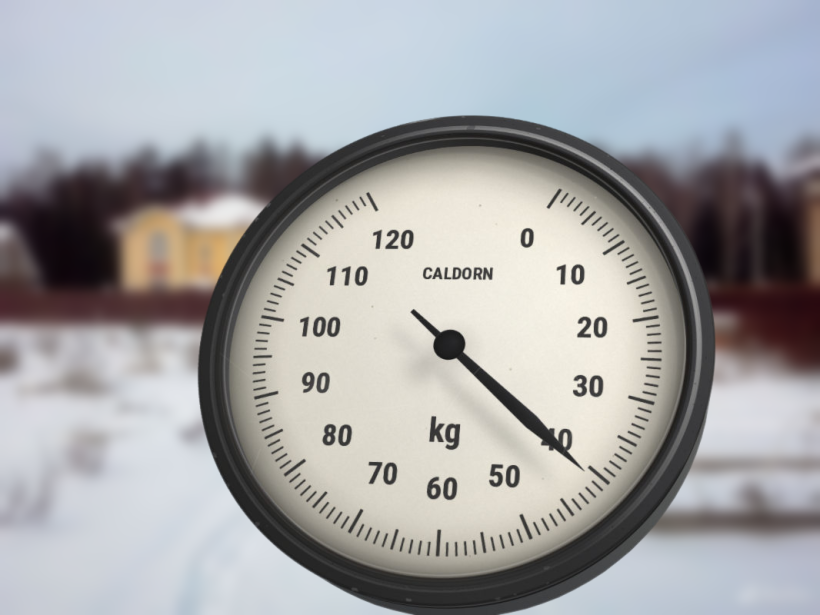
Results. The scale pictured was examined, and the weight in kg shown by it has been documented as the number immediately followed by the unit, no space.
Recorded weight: 41kg
